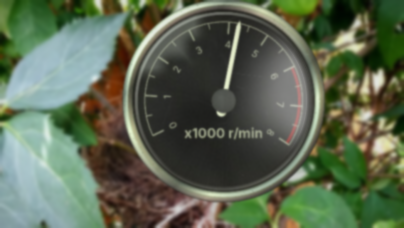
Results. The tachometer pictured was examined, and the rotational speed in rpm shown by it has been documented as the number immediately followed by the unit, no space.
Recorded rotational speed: 4250rpm
